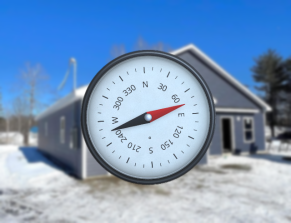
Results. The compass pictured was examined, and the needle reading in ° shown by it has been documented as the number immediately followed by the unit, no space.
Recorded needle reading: 75°
